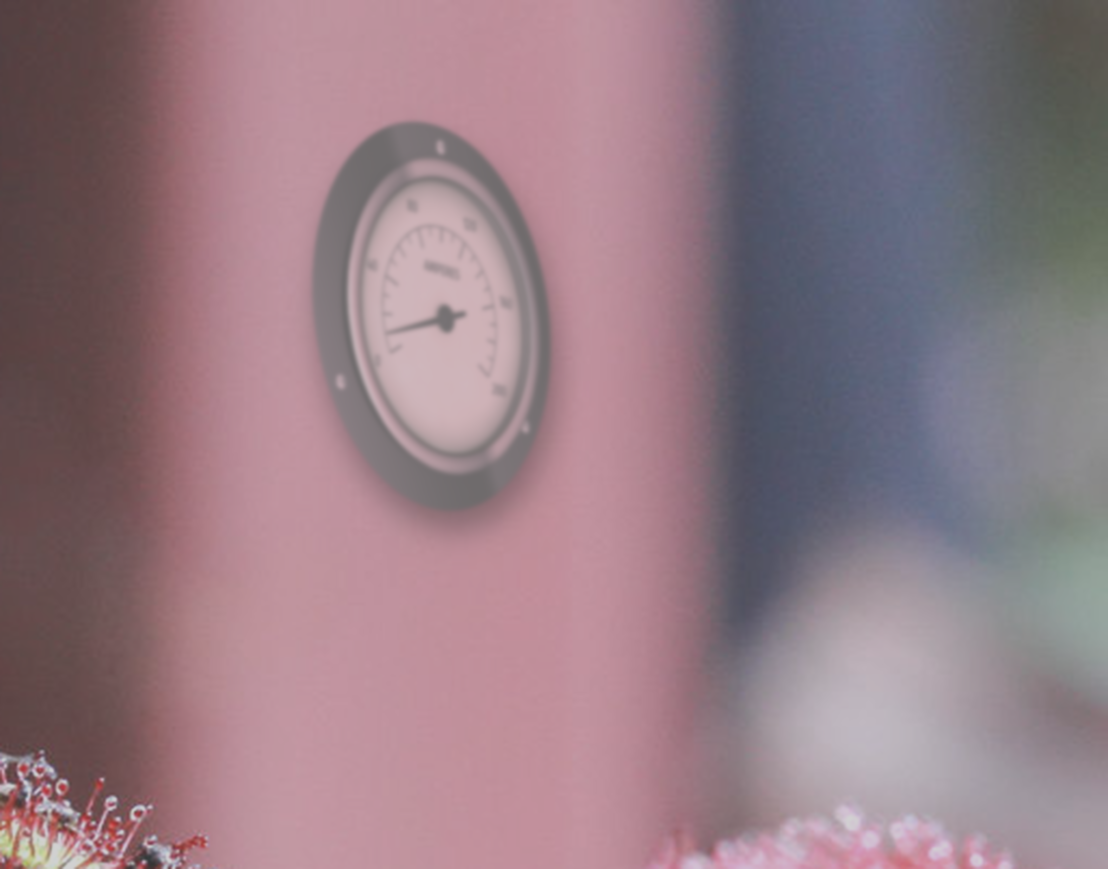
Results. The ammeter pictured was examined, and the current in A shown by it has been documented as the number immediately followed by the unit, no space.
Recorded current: 10A
